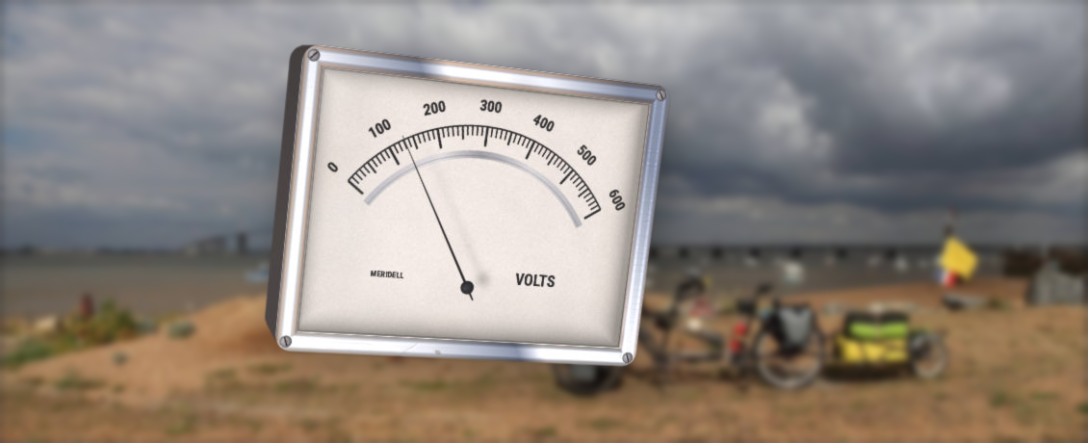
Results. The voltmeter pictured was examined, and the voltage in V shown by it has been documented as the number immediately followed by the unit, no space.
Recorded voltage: 130V
